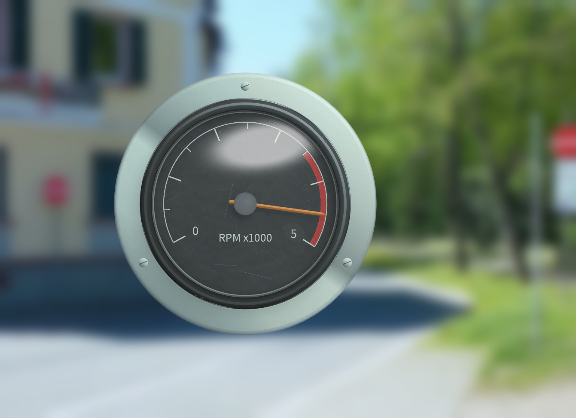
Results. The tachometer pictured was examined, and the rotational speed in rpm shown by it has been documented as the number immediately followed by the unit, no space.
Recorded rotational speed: 4500rpm
